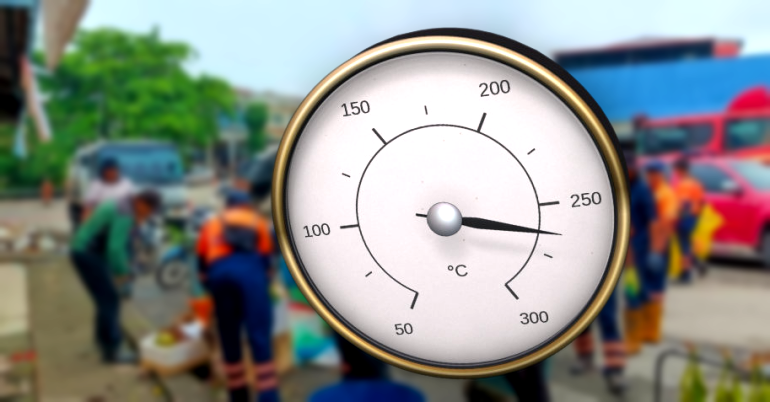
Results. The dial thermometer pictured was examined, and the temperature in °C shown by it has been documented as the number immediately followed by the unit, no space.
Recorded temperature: 262.5°C
